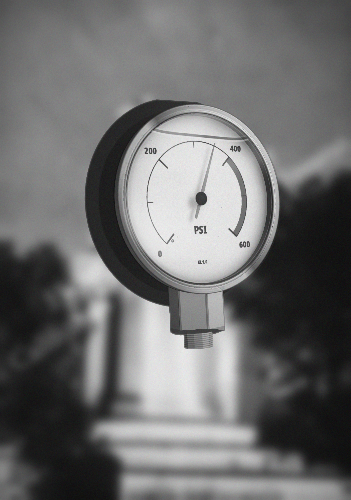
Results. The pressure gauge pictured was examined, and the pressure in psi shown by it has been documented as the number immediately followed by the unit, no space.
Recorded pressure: 350psi
